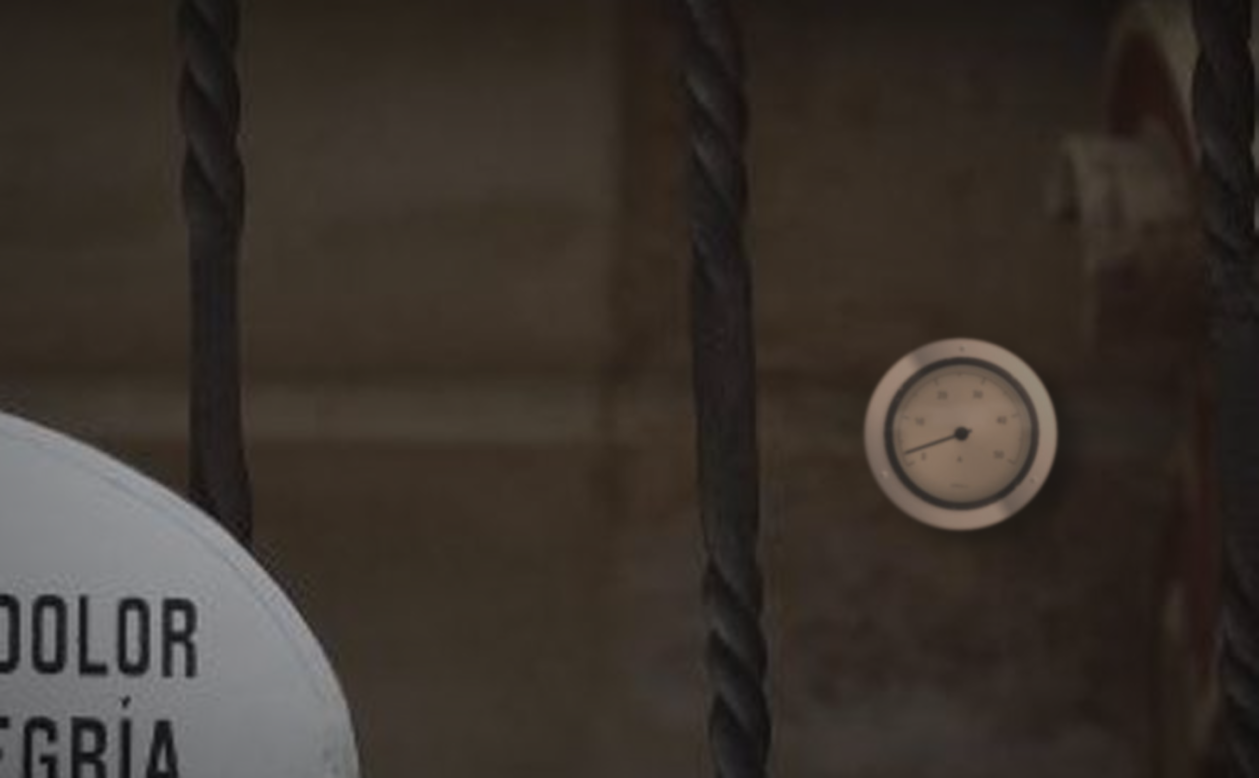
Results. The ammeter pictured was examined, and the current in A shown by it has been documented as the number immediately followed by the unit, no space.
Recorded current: 2.5A
